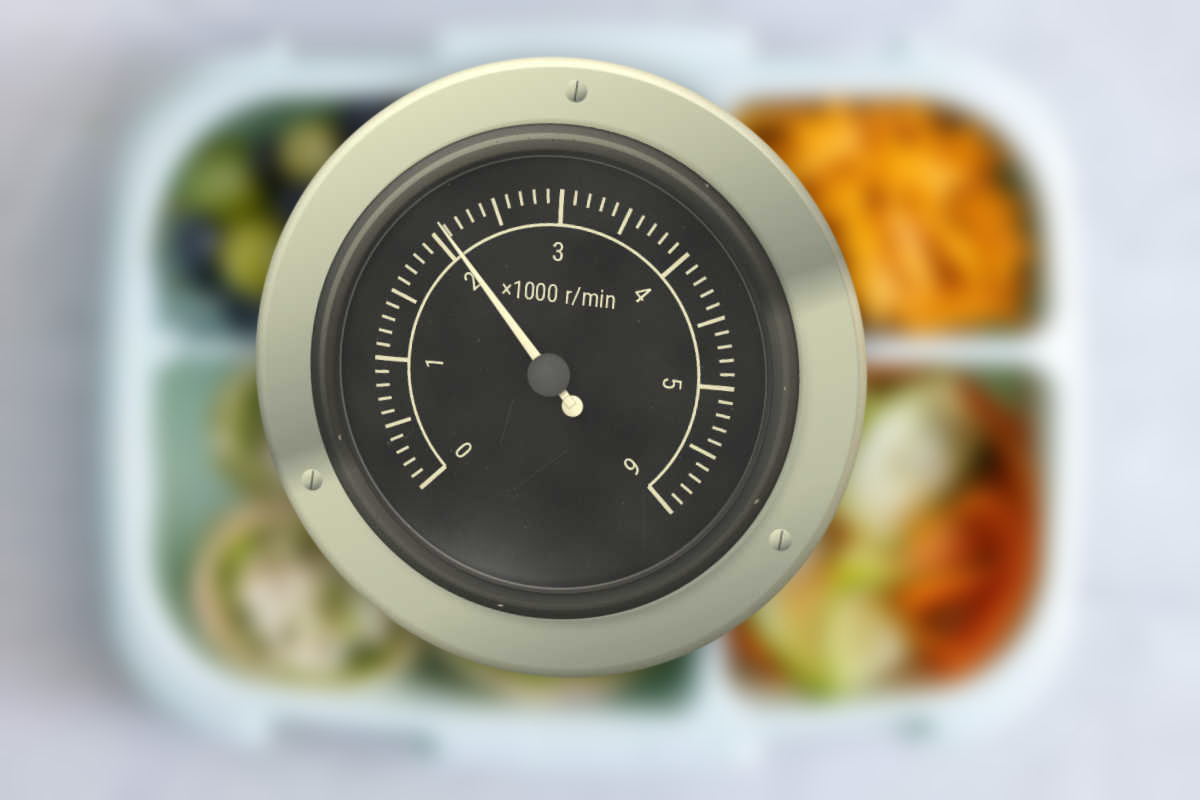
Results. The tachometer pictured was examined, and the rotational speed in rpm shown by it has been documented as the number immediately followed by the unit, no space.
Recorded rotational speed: 2100rpm
